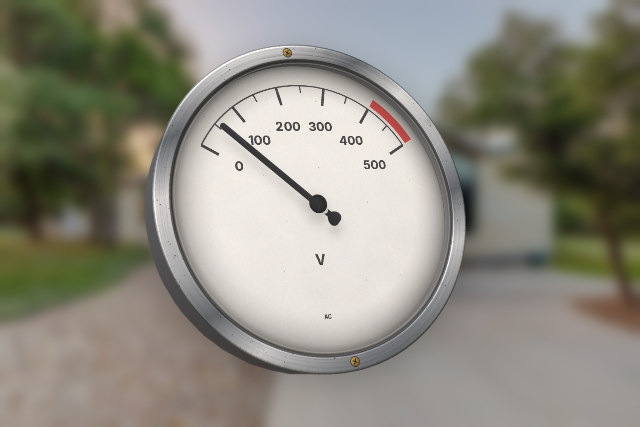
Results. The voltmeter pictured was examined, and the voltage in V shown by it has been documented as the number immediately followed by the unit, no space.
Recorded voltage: 50V
